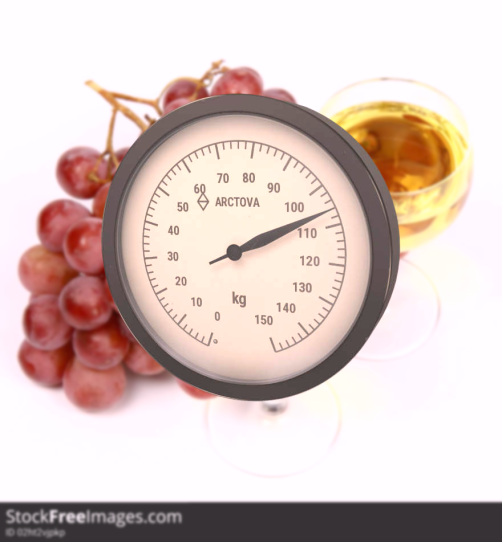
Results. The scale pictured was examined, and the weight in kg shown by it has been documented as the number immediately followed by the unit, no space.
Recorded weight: 106kg
